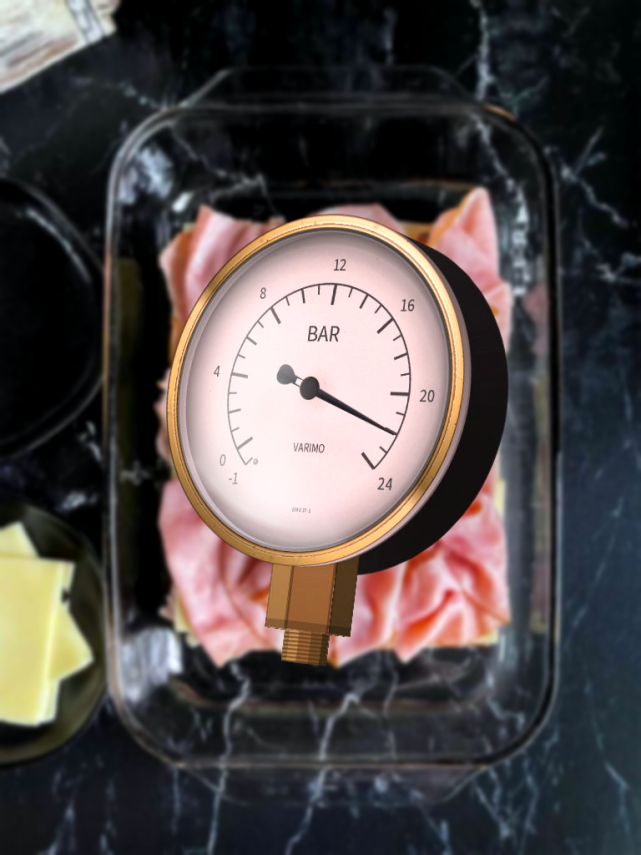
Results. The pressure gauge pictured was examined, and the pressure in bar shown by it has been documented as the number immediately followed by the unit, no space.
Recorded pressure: 22bar
